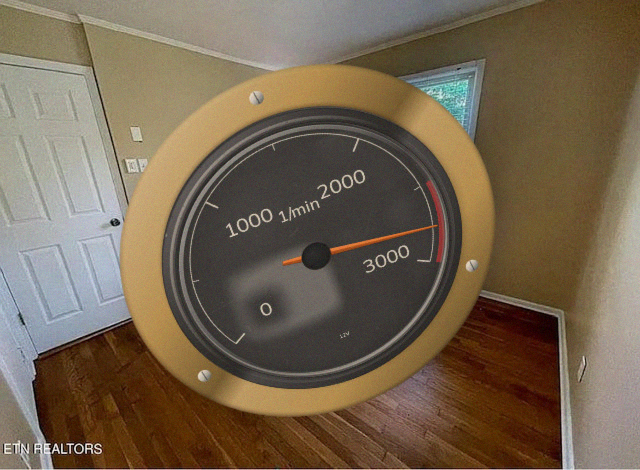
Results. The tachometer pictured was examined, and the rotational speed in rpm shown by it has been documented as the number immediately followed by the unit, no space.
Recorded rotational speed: 2750rpm
